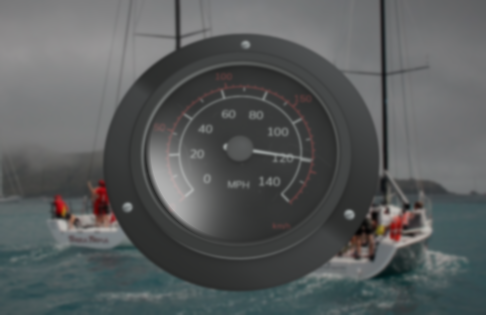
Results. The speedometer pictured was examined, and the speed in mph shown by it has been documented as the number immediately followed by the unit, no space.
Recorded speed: 120mph
